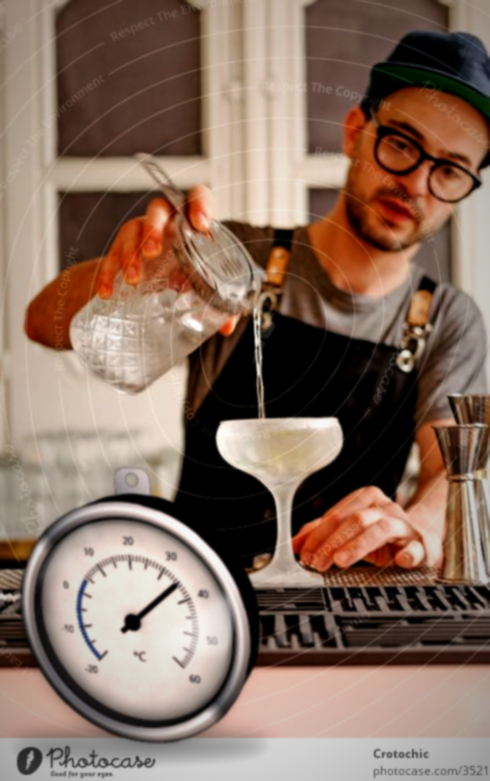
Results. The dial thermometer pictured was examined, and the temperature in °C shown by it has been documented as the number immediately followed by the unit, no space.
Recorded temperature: 35°C
